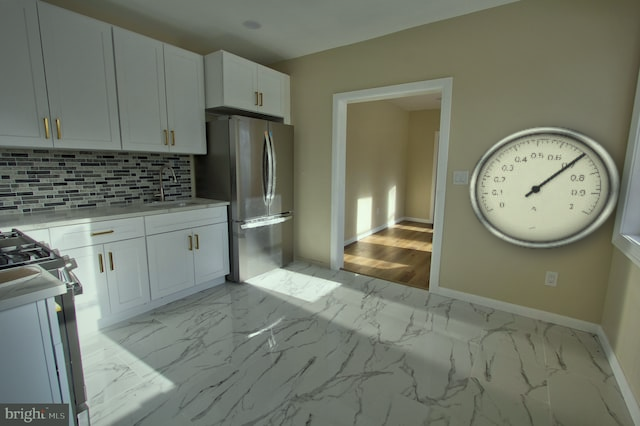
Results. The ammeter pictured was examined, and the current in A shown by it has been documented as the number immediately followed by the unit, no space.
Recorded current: 0.7A
